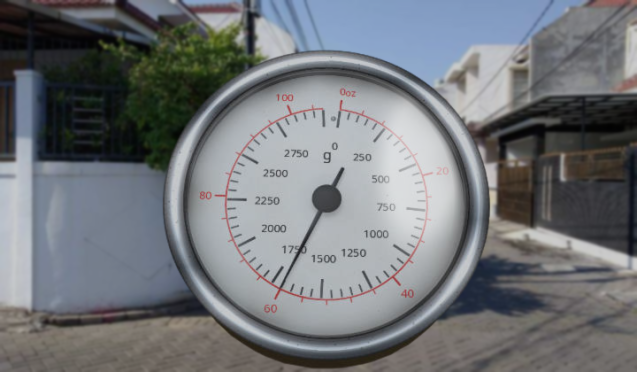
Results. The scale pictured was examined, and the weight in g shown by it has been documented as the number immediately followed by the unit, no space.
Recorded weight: 1700g
